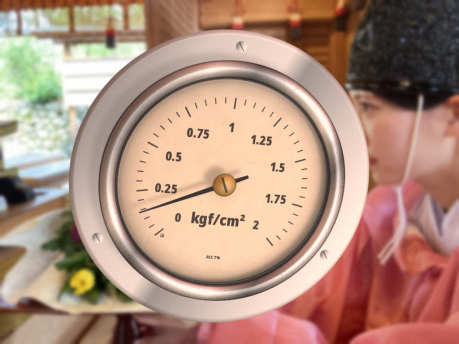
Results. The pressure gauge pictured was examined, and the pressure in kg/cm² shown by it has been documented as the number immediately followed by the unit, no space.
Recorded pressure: 0.15kg/cm²
